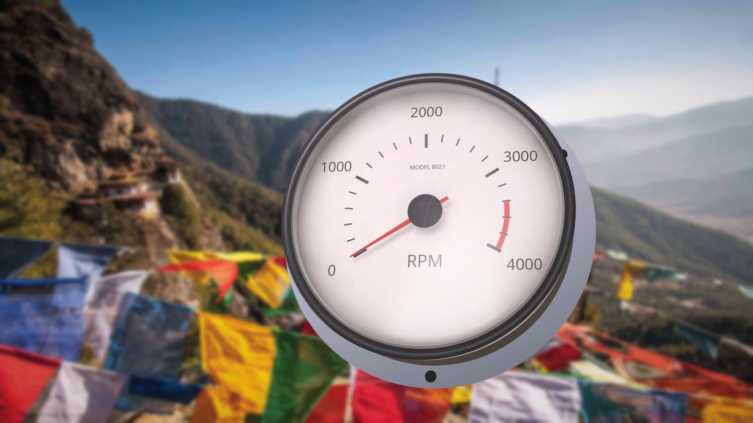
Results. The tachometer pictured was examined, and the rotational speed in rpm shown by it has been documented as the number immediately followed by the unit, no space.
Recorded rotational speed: 0rpm
